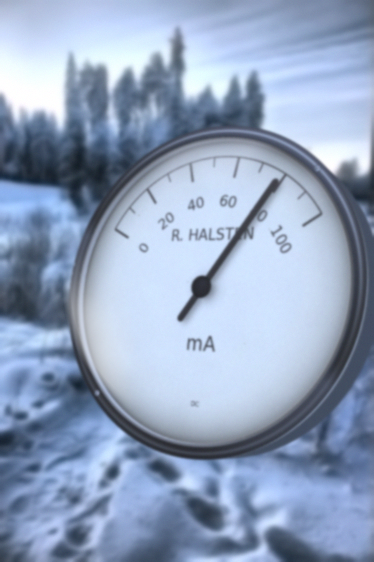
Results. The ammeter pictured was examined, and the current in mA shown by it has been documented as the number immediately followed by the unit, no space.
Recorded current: 80mA
